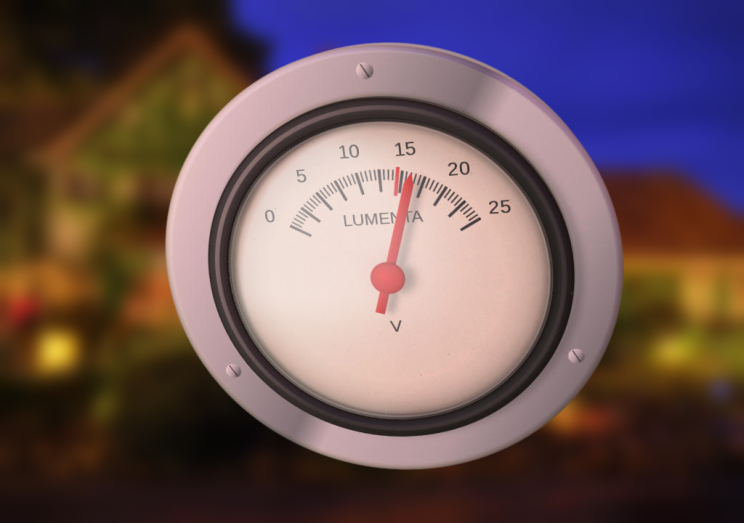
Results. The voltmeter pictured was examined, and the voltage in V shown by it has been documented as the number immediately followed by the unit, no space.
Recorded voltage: 16V
